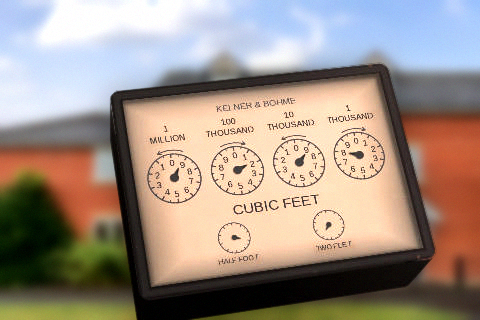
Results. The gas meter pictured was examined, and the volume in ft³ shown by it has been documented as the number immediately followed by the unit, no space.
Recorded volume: 918800ft³
